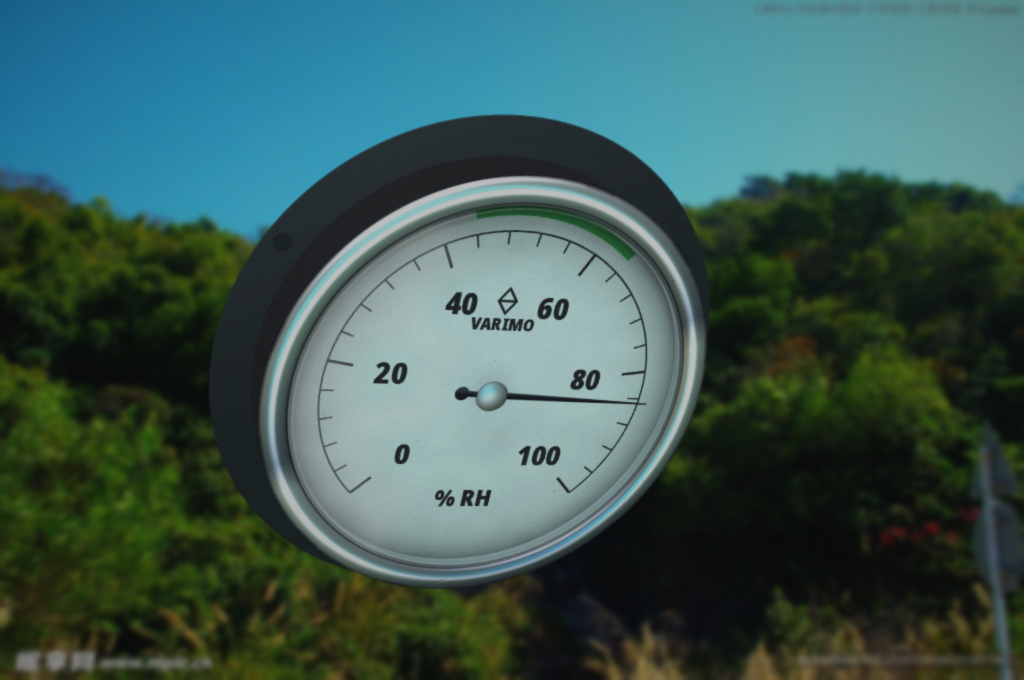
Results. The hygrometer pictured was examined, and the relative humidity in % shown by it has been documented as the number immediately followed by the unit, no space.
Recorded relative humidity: 84%
